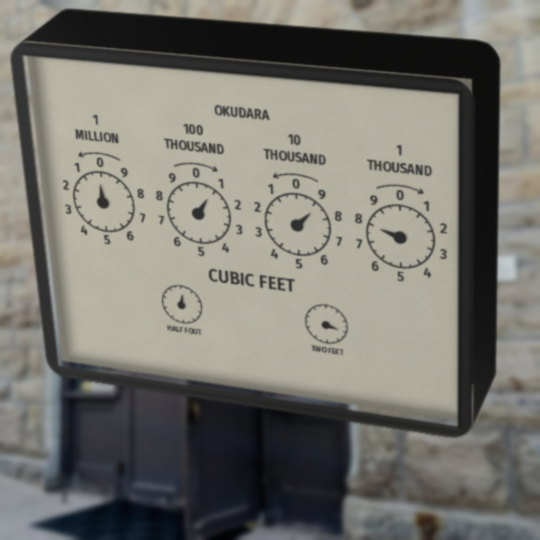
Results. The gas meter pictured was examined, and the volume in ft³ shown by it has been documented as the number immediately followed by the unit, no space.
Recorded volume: 8800ft³
